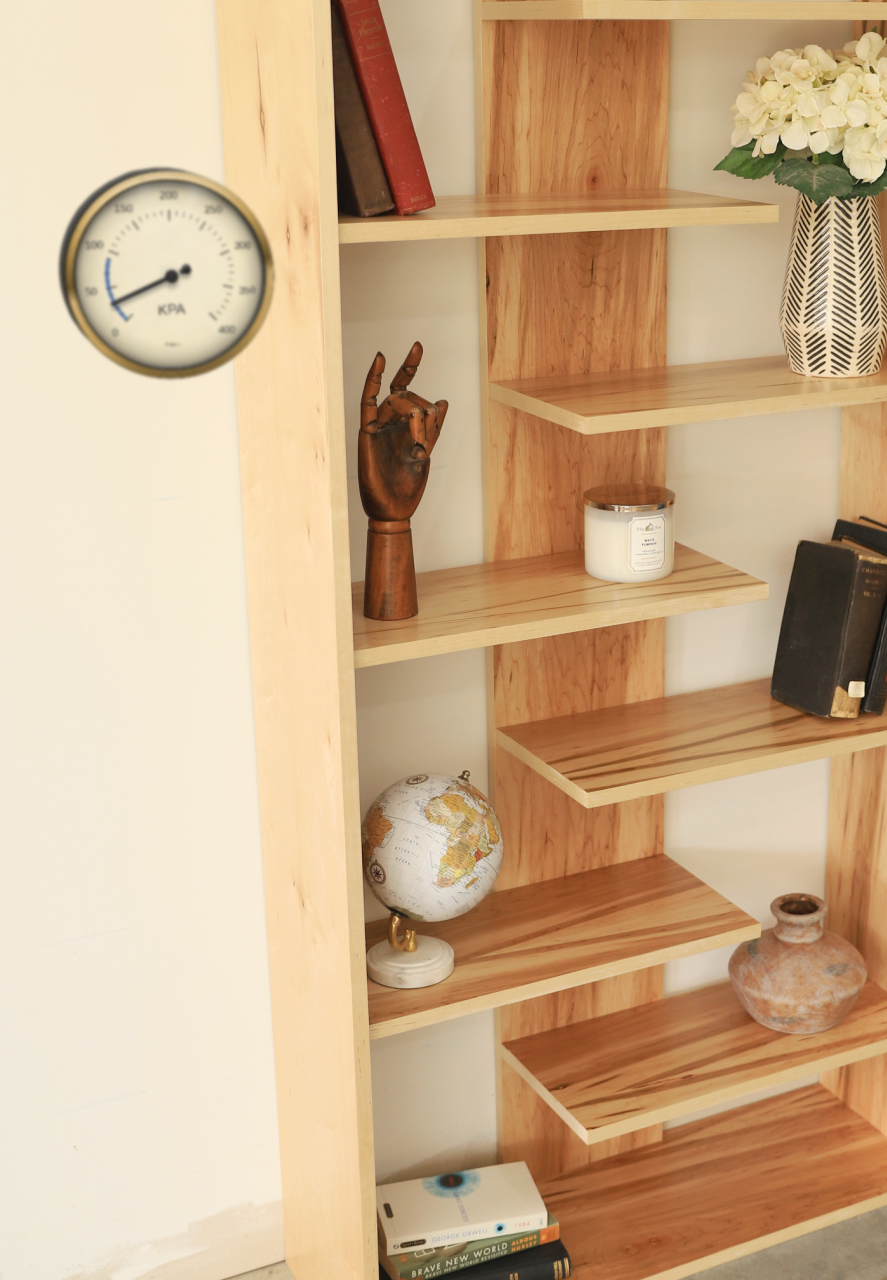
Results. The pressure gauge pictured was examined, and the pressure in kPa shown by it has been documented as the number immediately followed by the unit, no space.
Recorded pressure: 30kPa
